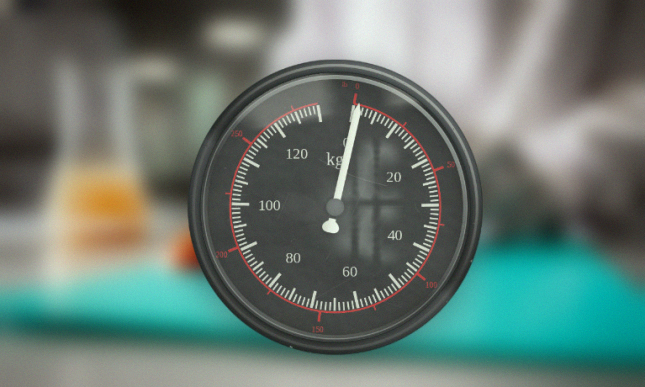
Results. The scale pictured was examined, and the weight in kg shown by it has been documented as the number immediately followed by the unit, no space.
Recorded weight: 1kg
